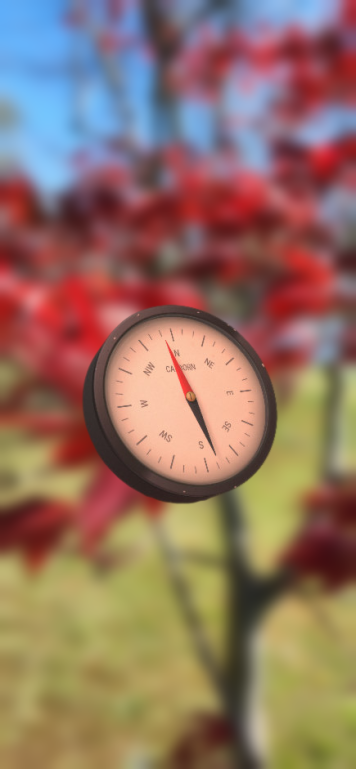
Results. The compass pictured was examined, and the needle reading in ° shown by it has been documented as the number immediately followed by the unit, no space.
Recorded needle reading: 350°
